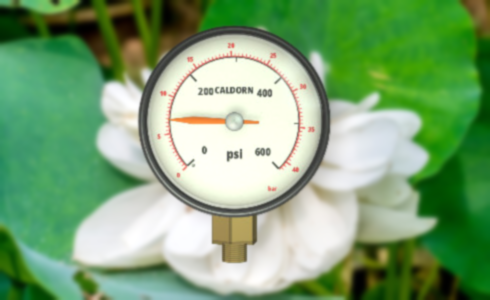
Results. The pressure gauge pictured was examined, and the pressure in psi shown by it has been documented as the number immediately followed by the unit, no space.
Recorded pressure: 100psi
